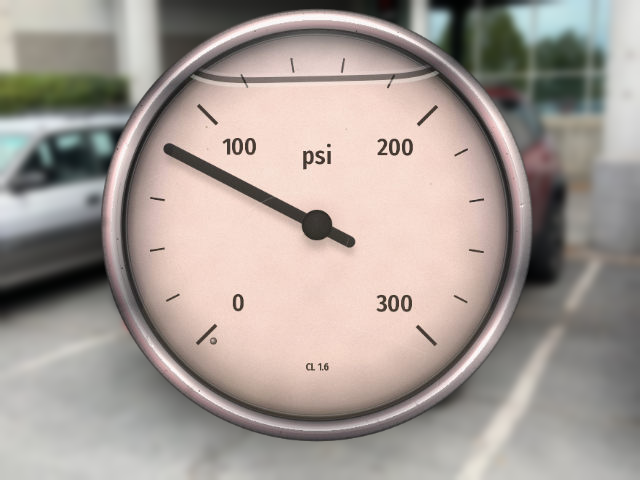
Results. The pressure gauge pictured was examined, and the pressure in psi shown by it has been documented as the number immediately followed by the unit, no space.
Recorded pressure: 80psi
